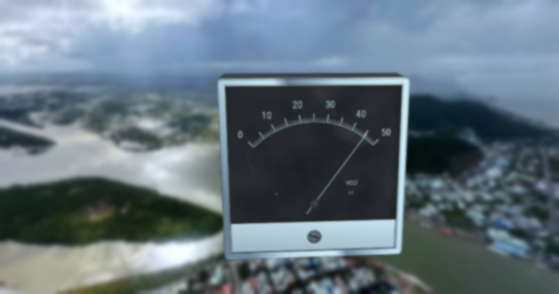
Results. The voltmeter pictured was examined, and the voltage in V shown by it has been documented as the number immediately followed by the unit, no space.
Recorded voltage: 45V
